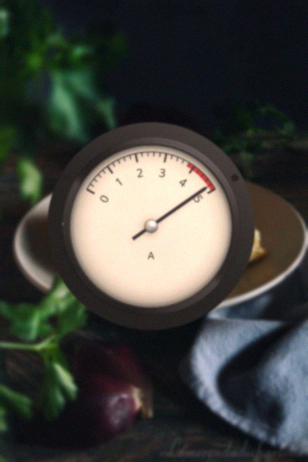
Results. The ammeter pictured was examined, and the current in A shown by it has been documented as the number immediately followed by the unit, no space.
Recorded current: 4.8A
